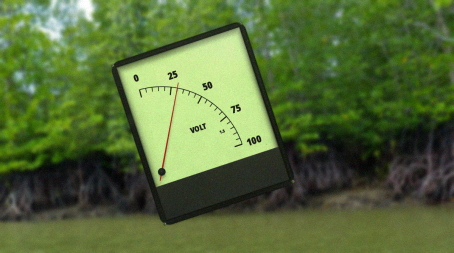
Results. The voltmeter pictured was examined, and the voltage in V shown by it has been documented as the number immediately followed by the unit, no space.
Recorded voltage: 30V
